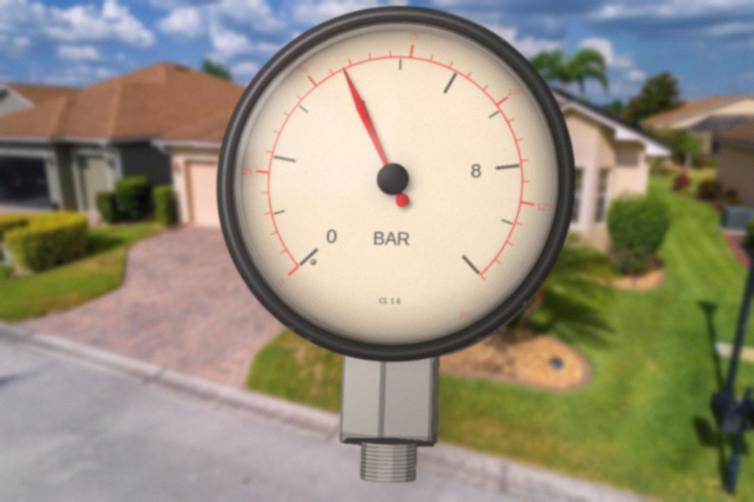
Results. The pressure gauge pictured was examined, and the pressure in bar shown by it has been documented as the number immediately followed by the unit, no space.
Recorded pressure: 4bar
